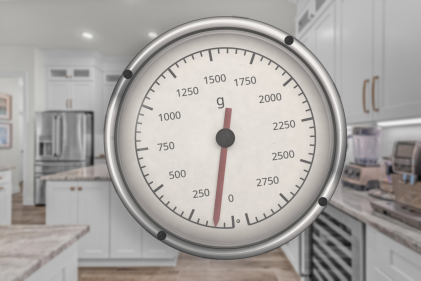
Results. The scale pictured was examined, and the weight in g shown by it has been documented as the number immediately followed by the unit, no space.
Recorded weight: 100g
